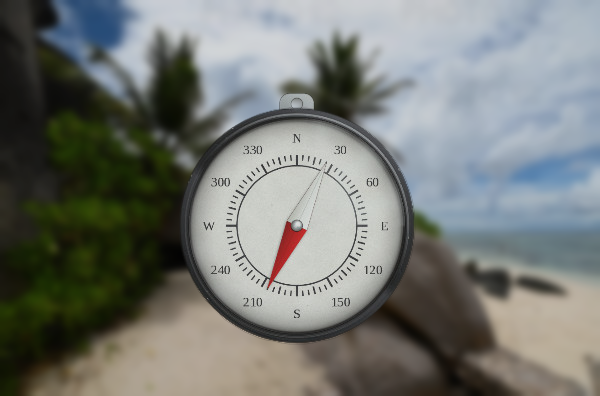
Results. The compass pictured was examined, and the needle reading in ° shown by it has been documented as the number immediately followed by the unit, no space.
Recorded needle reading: 205°
